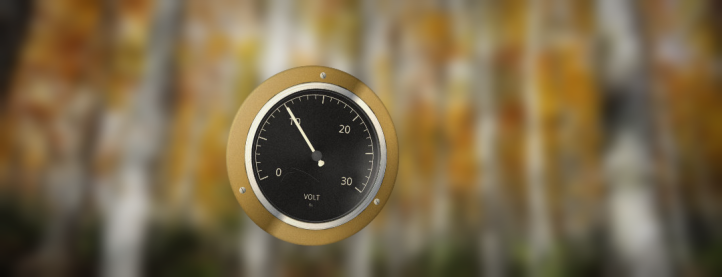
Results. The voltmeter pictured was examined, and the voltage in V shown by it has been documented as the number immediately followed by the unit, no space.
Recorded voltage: 10V
